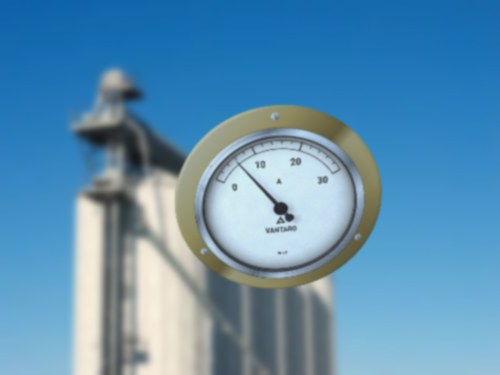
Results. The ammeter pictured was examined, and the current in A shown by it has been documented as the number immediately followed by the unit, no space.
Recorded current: 6A
